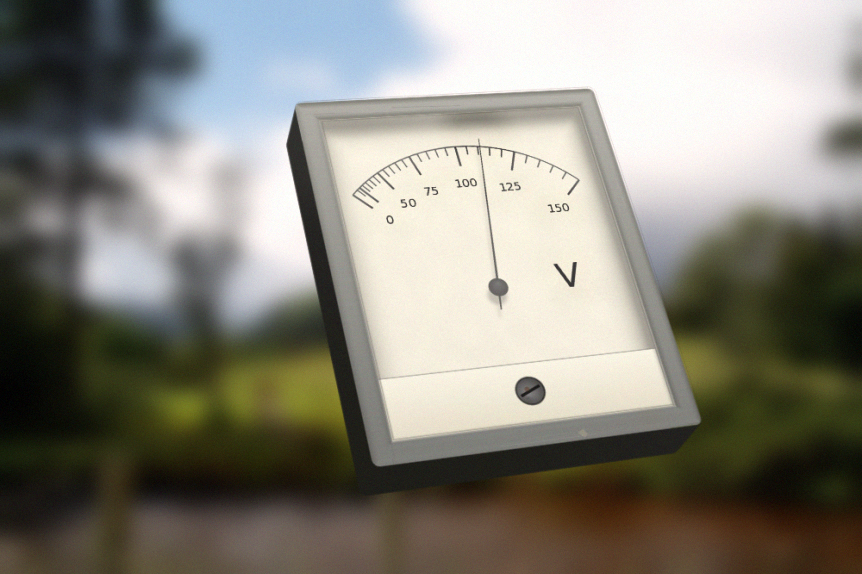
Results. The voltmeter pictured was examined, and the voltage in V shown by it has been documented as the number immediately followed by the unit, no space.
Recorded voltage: 110V
